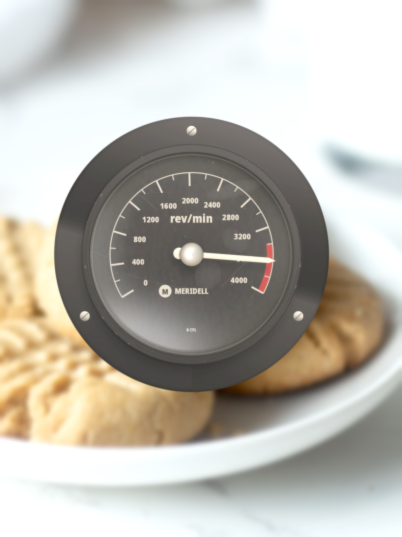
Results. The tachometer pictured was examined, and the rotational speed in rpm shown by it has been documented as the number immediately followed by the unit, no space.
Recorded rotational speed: 3600rpm
